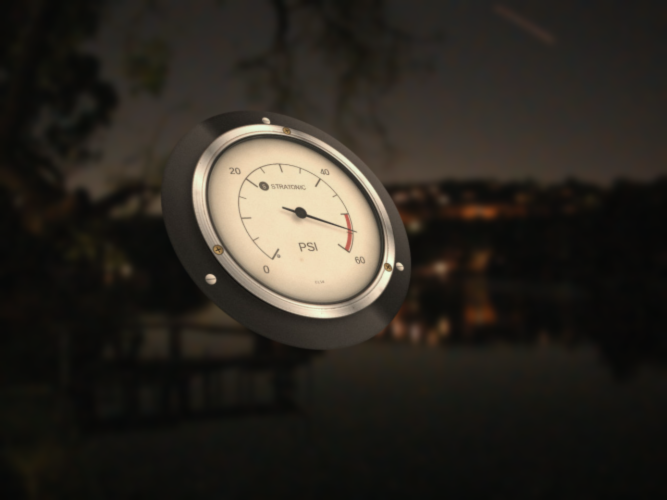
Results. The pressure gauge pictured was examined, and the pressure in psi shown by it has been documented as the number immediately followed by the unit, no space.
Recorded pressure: 55psi
